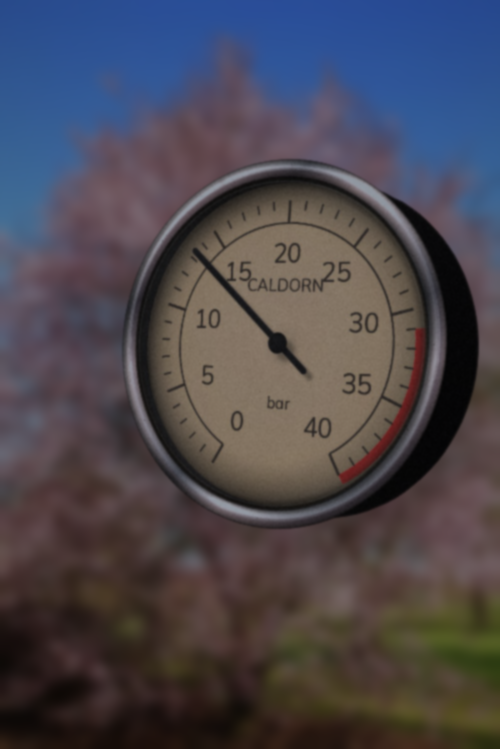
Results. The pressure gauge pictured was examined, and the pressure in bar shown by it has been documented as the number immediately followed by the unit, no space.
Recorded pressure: 13.5bar
